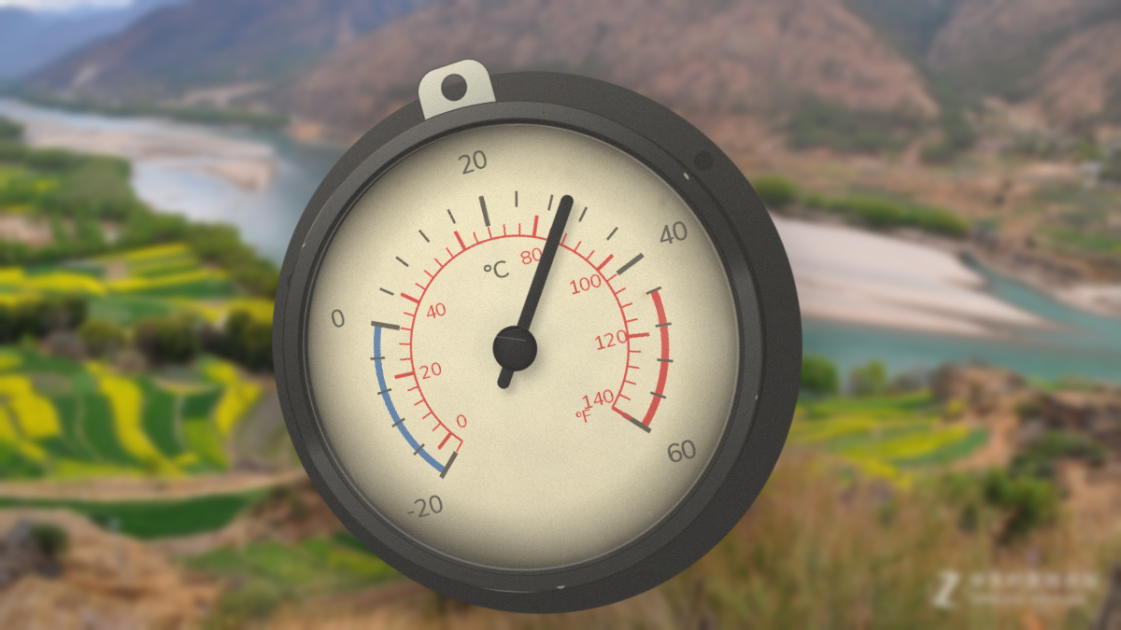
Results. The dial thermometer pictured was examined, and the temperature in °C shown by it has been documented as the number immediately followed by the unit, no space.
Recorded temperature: 30°C
